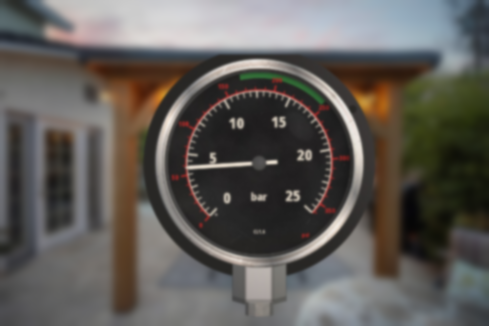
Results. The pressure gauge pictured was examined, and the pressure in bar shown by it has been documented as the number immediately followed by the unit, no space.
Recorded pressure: 4bar
